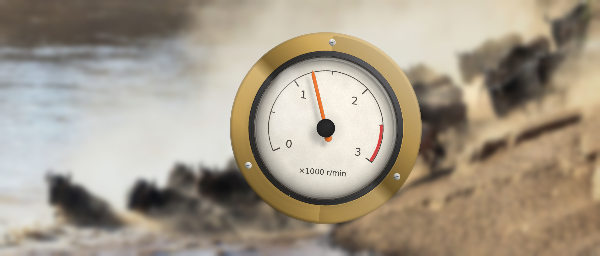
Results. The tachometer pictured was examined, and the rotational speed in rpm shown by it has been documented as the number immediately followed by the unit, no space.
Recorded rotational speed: 1250rpm
